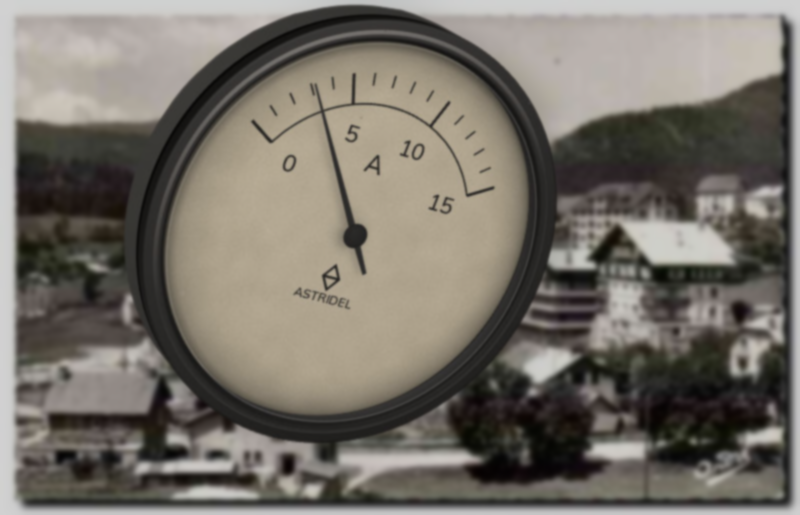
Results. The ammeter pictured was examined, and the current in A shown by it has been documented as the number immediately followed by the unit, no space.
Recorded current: 3A
